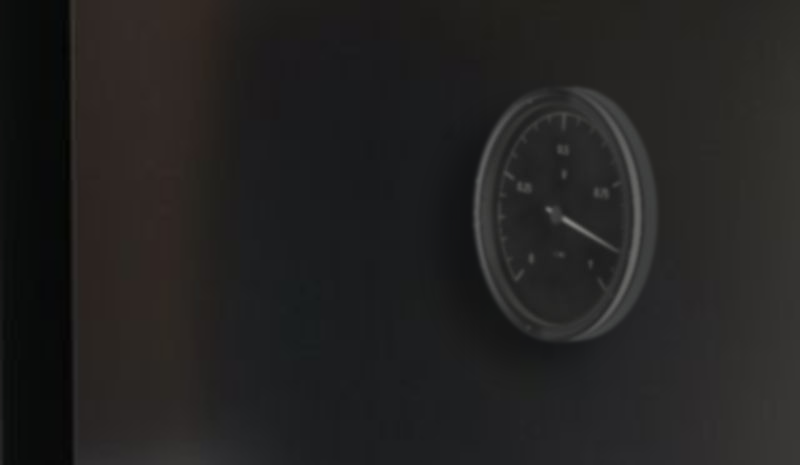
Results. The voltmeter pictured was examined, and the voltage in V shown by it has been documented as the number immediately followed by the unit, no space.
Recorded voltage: 0.9V
